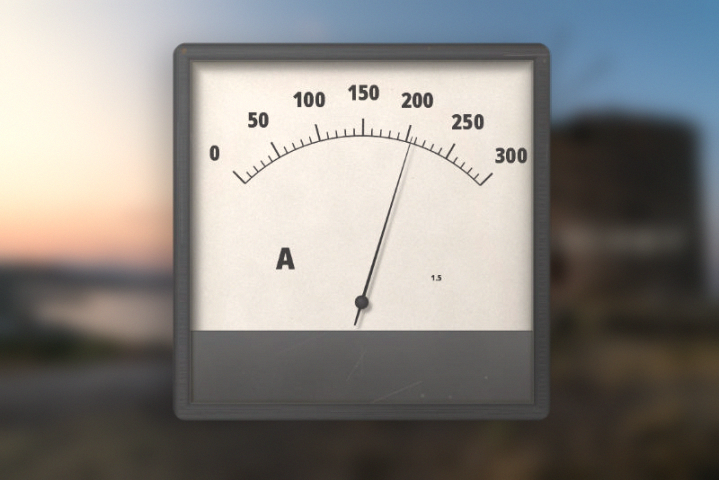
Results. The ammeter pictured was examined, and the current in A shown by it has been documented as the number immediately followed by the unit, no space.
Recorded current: 205A
